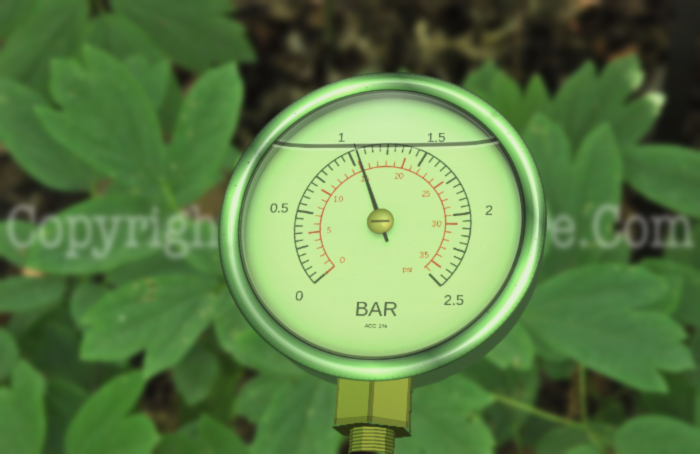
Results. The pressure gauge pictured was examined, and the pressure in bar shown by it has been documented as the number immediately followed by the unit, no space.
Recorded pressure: 1.05bar
